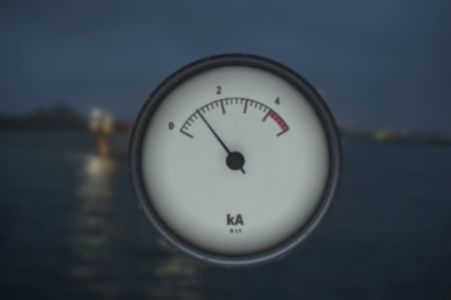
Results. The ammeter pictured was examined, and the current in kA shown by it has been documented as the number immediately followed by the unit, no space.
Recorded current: 1kA
